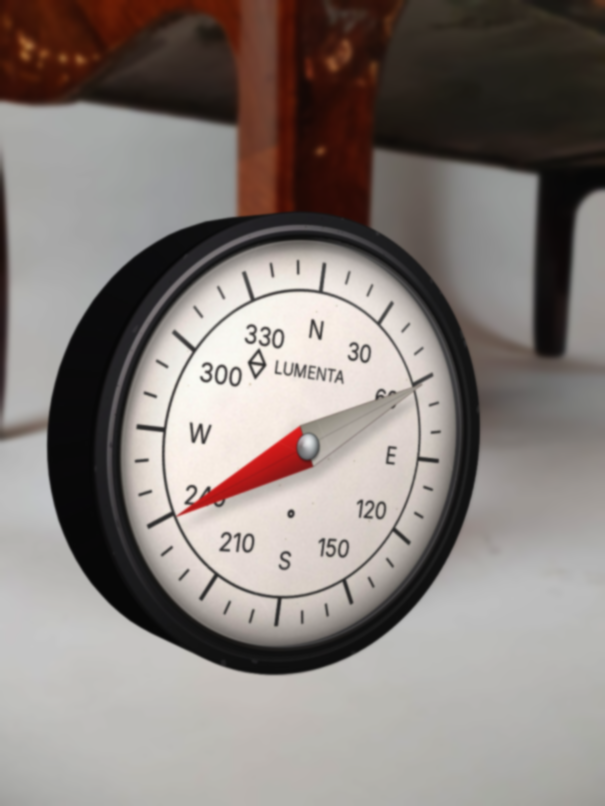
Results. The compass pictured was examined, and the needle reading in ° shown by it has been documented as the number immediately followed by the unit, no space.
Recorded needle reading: 240°
